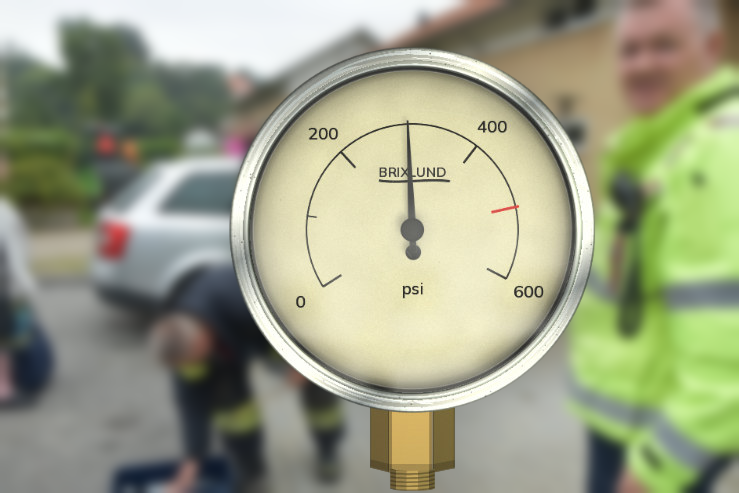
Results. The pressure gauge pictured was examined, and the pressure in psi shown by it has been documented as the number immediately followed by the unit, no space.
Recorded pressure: 300psi
